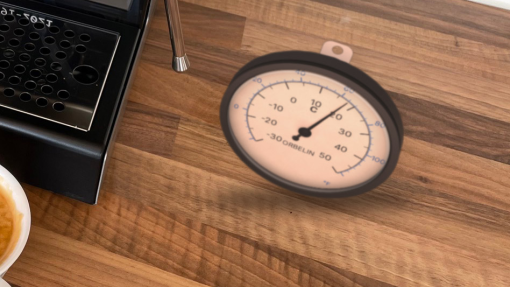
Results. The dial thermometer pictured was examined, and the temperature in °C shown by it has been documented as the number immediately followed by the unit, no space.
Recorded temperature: 17.5°C
